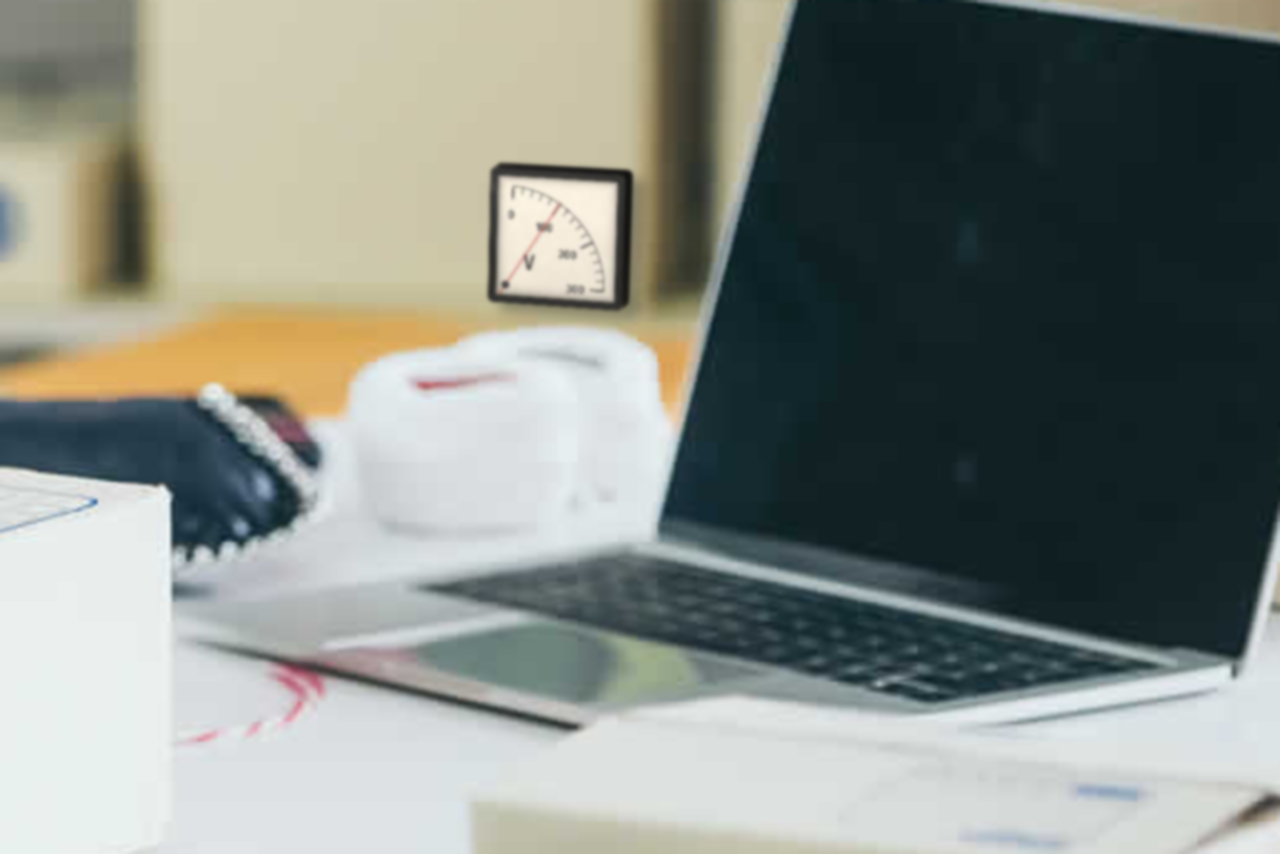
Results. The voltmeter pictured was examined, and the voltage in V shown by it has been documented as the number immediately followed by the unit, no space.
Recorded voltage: 100V
